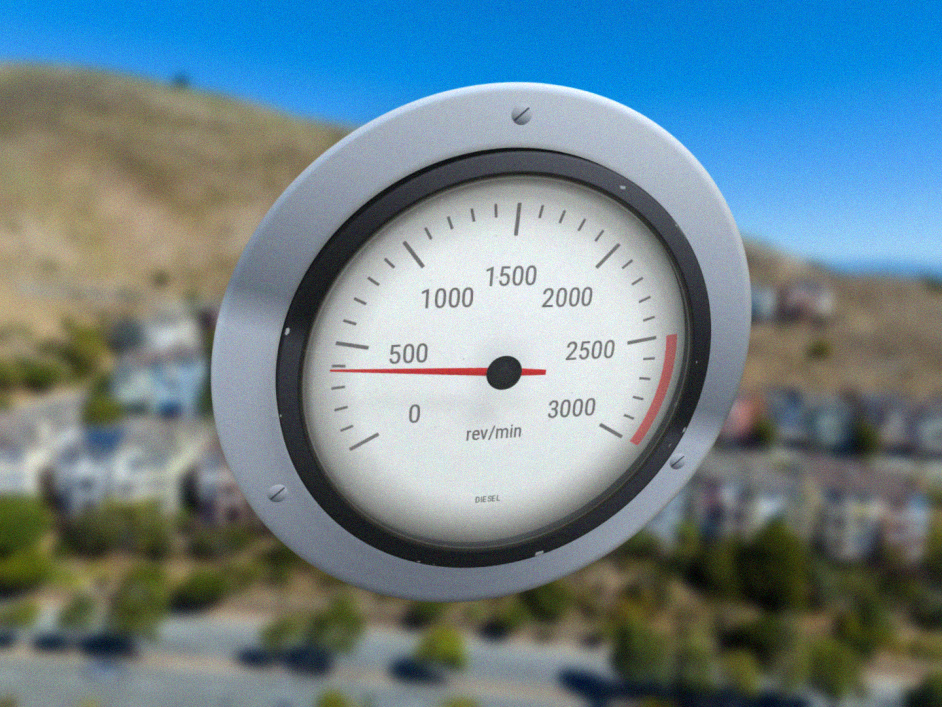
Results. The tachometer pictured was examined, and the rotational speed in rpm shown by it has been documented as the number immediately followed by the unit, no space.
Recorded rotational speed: 400rpm
